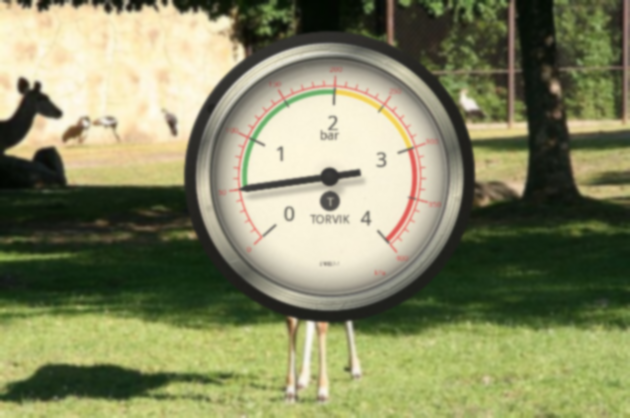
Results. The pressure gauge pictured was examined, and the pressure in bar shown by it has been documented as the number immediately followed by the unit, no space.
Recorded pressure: 0.5bar
